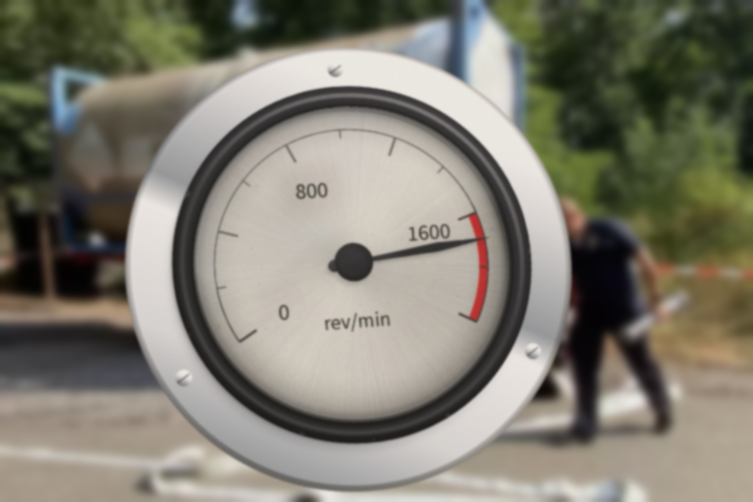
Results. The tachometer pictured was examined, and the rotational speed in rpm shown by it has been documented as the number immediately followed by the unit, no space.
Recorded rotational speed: 1700rpm
